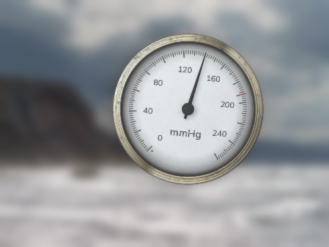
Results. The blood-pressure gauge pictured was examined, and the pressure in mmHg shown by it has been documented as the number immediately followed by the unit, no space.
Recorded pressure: 140mmHg
